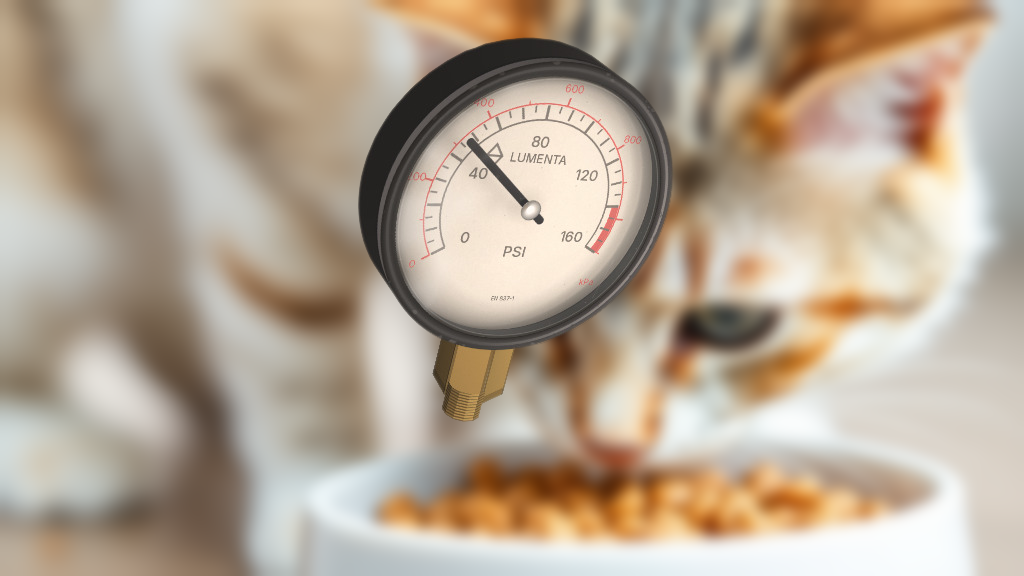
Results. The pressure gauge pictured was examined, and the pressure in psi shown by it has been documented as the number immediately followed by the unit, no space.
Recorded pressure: 47.5psi
